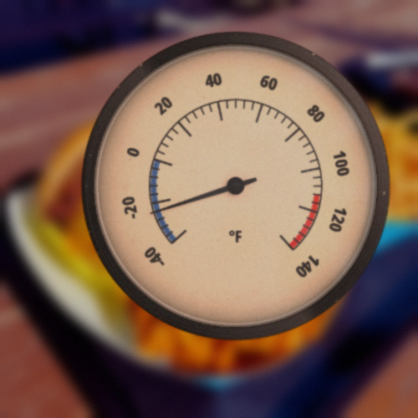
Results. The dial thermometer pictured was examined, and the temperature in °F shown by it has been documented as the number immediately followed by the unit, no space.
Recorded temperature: -24°F
